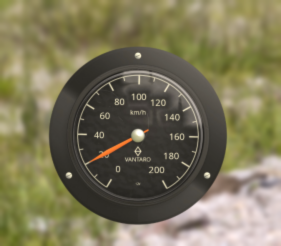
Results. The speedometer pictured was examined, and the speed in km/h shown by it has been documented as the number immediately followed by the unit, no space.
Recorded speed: 20km/h
